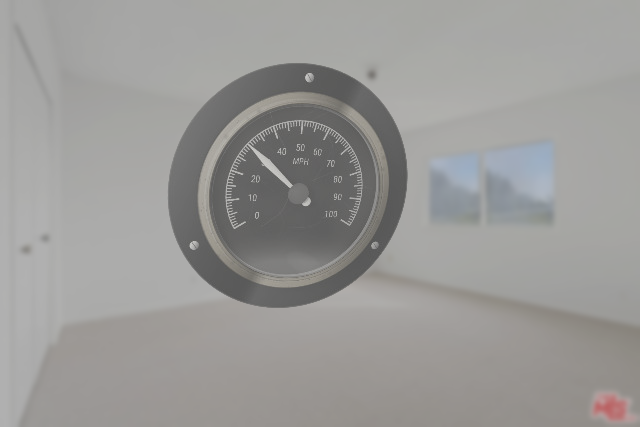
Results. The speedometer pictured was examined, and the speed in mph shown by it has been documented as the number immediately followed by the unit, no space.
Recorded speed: 30mph
